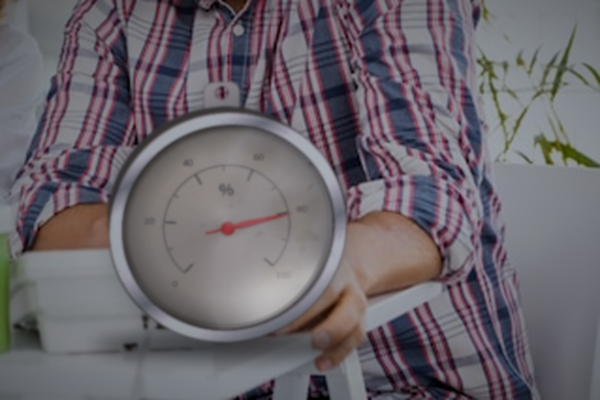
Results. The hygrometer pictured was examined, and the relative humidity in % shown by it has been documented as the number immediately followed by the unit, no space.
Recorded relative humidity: 80%
